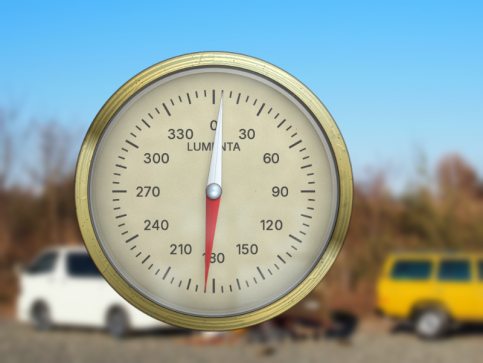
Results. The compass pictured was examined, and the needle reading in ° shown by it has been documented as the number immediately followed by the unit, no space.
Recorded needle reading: 185°
